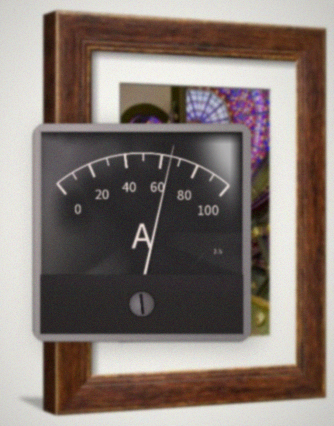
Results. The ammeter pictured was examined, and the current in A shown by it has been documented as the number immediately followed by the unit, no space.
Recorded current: 65A
